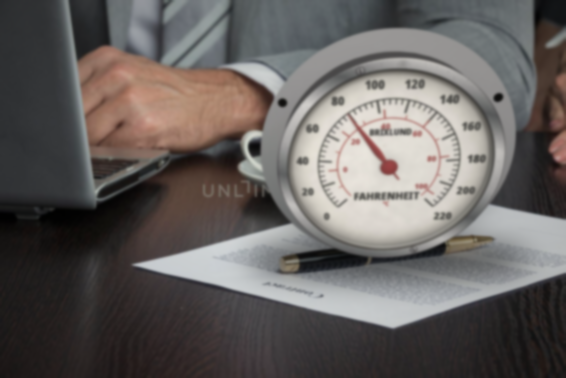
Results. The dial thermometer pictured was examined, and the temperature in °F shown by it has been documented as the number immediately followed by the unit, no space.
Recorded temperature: 80°F
